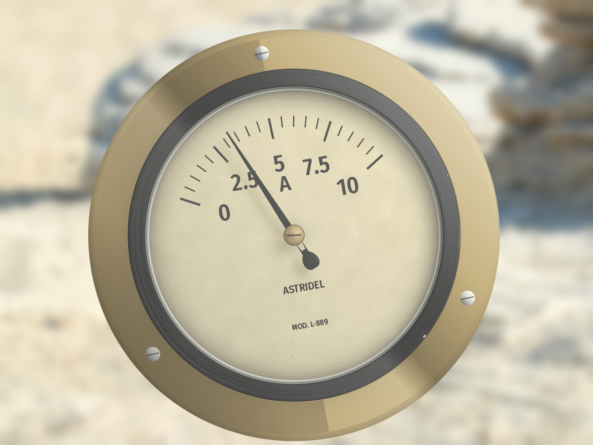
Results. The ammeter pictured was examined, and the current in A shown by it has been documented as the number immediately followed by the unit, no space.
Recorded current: 3.25A
